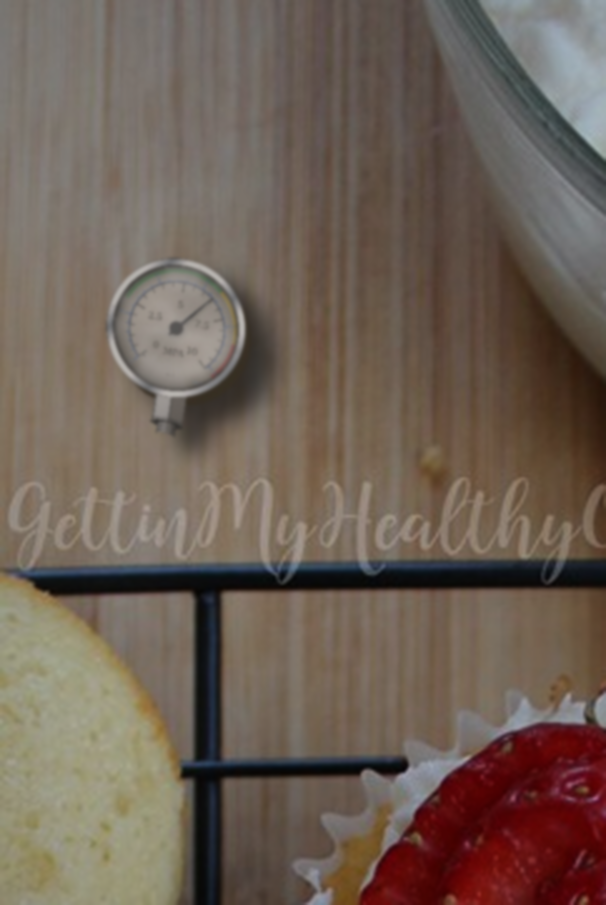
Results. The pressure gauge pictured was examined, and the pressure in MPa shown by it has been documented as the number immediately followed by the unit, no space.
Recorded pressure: 6.5MPa
